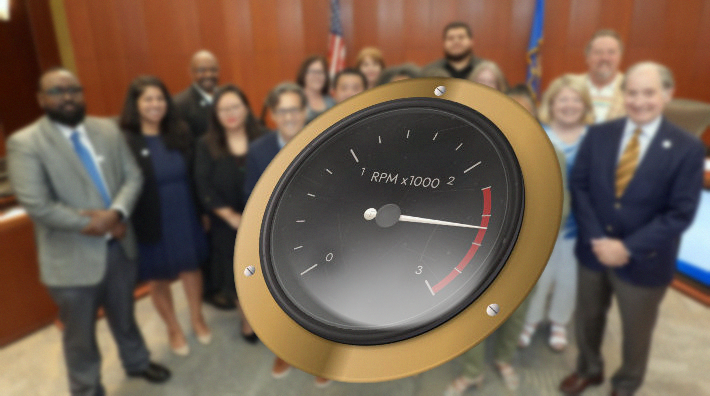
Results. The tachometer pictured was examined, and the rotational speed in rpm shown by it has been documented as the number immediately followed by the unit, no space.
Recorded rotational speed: 2500rpm
